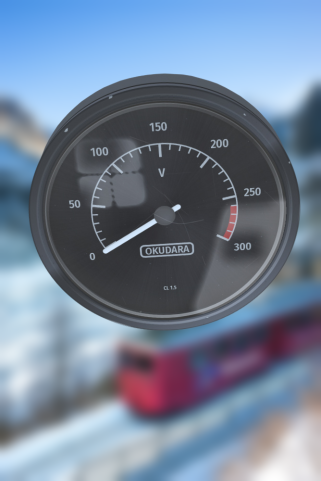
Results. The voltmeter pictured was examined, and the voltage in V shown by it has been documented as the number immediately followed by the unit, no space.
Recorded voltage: 0V
